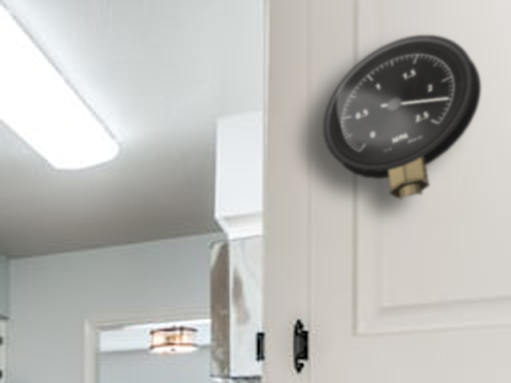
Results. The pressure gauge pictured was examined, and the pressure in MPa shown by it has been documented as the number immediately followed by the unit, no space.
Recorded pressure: 2.25MPa
